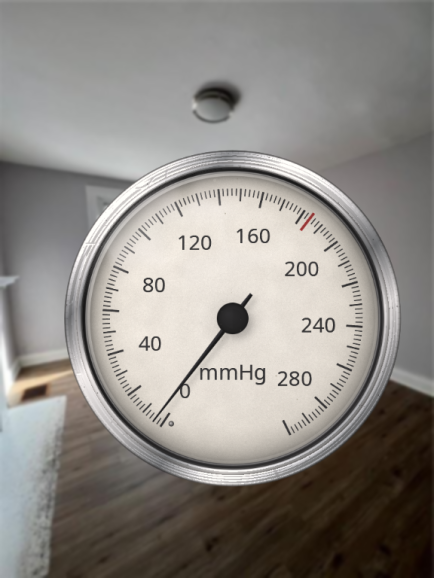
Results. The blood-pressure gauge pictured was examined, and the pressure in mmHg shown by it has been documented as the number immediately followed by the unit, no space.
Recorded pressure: 4mmHg
